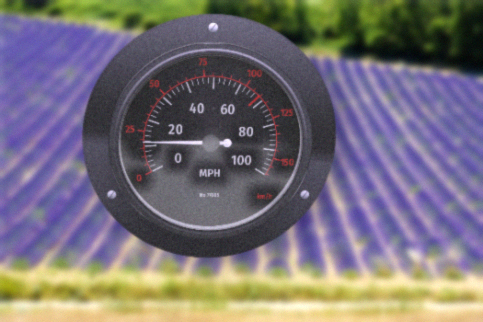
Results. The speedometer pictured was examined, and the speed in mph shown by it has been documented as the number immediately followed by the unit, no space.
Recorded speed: 12mph
